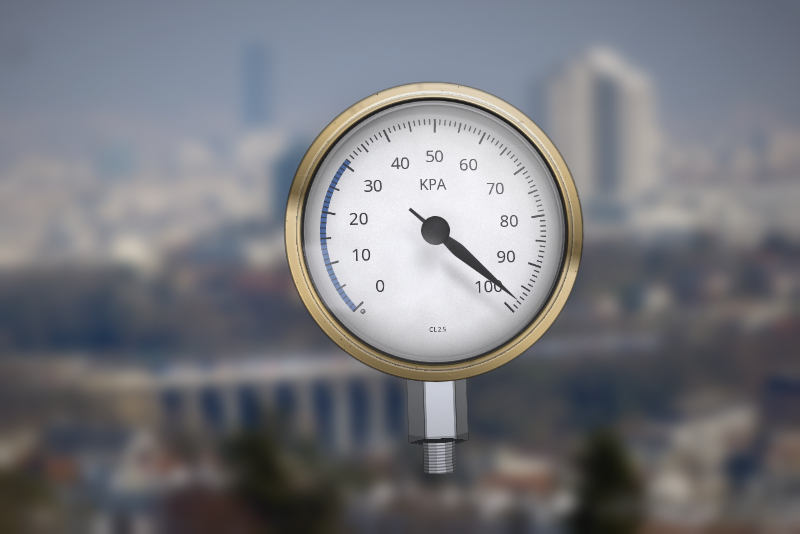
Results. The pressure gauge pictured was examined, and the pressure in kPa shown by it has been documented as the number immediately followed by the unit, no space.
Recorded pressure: 98kPa
